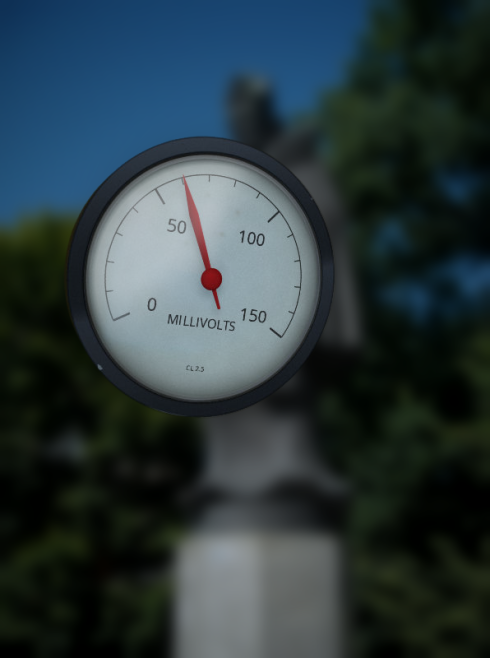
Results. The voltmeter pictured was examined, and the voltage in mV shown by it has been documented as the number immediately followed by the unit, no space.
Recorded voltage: 60mV
